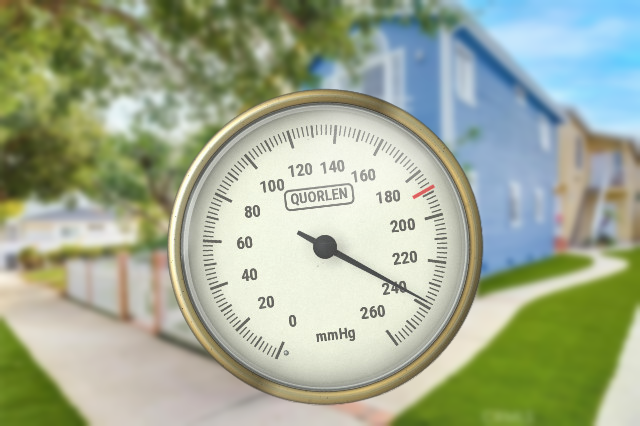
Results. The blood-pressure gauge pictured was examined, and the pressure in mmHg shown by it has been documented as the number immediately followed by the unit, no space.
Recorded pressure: 238mmHg
